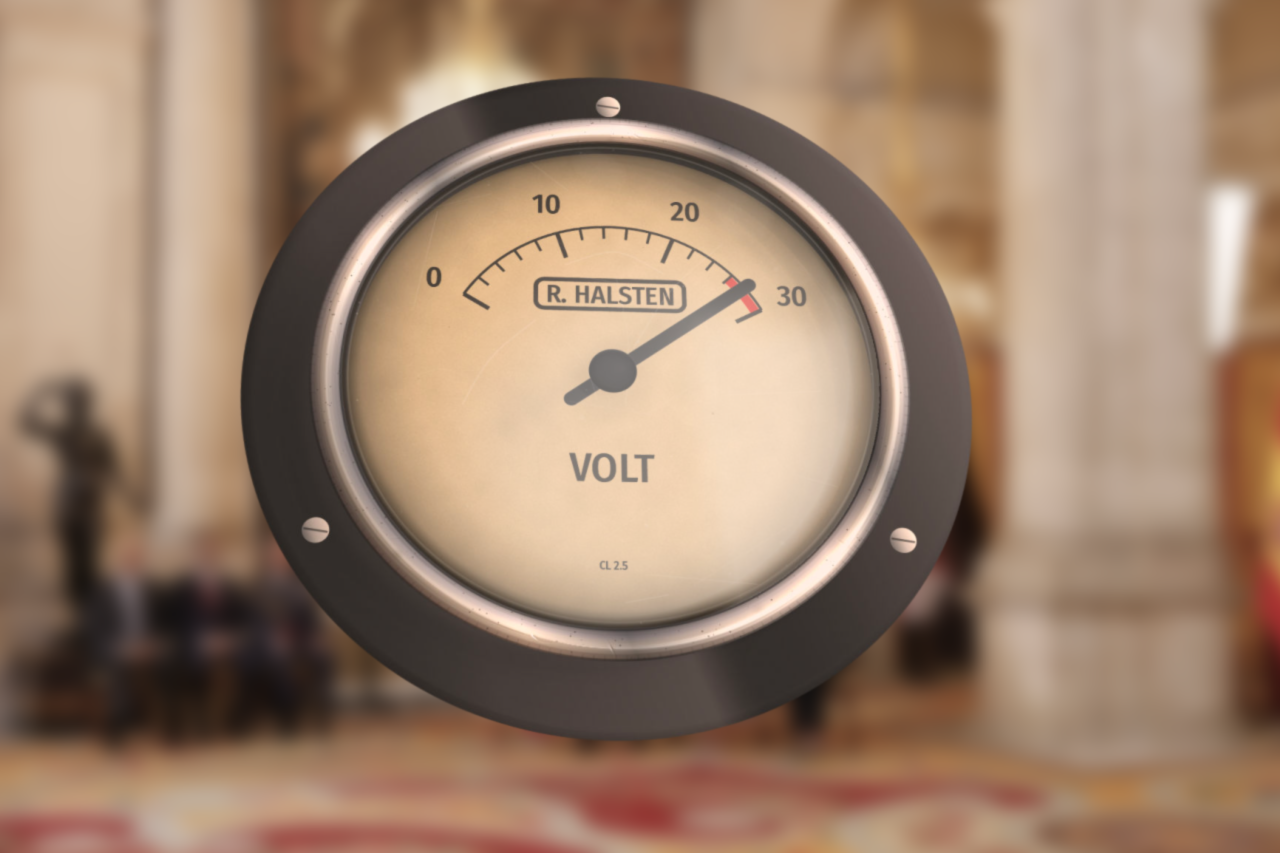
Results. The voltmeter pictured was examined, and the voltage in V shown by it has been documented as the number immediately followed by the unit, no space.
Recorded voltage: 28V
